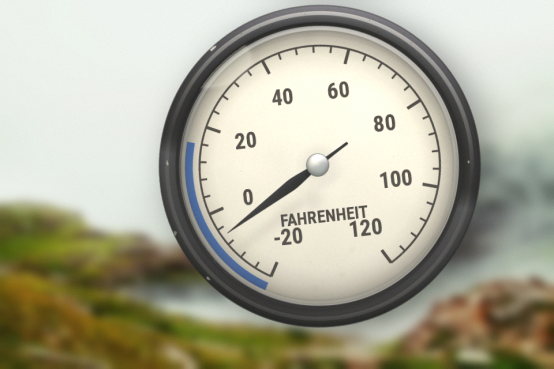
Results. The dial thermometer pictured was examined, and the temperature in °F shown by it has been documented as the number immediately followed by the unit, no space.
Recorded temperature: -6°F
